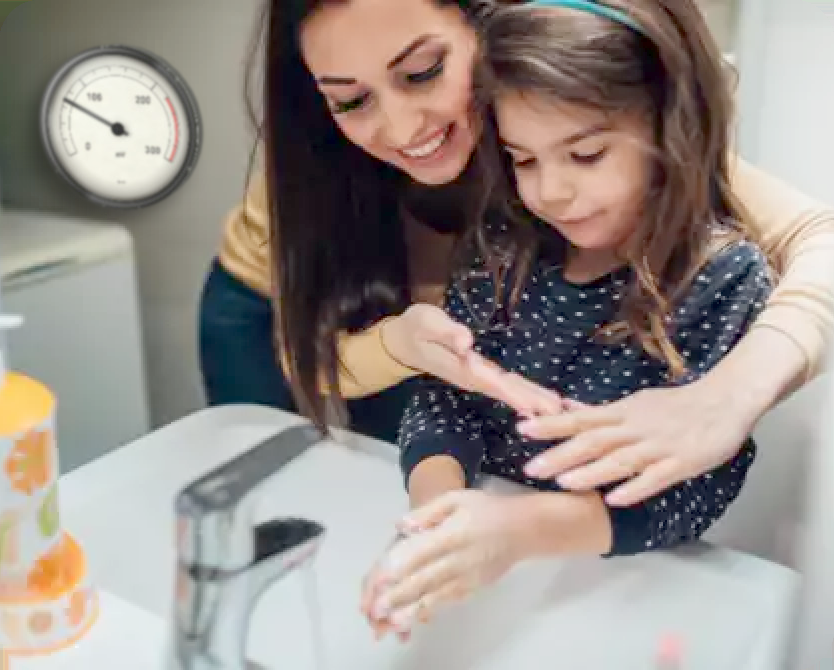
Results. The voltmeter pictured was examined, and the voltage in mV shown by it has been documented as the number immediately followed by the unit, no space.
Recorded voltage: 70mV
